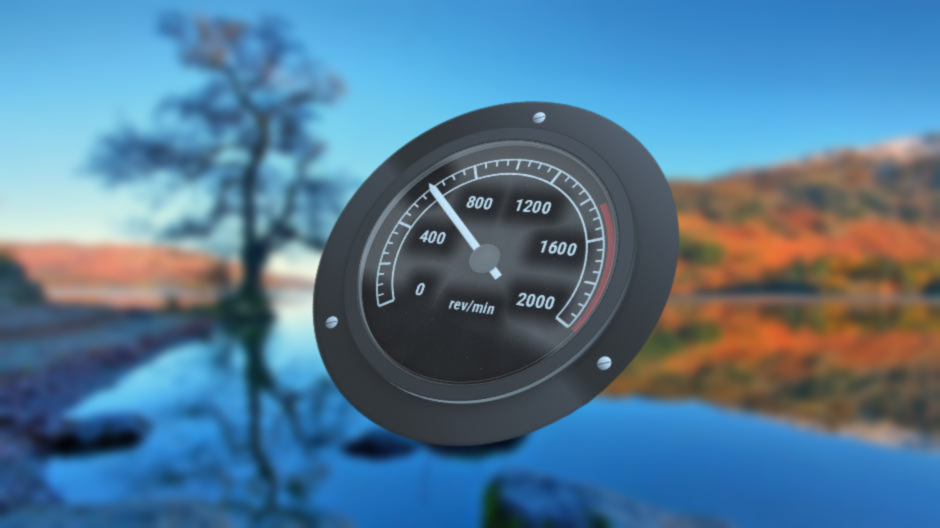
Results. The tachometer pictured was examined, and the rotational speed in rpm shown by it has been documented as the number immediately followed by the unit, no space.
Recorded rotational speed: 600rpm
